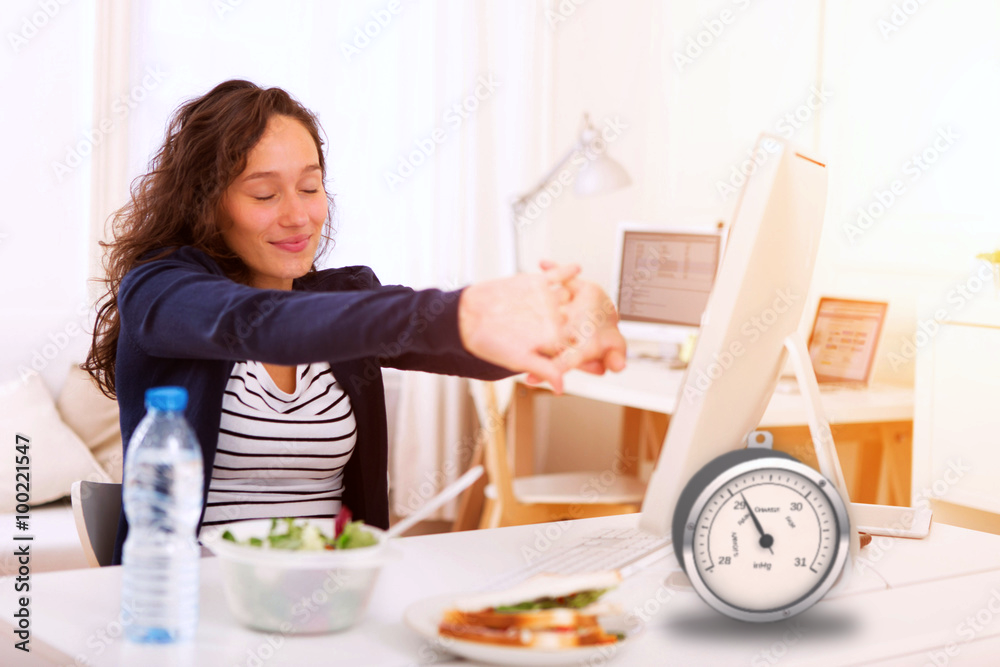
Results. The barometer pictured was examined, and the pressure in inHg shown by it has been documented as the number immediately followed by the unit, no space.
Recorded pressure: 29.1inHg
